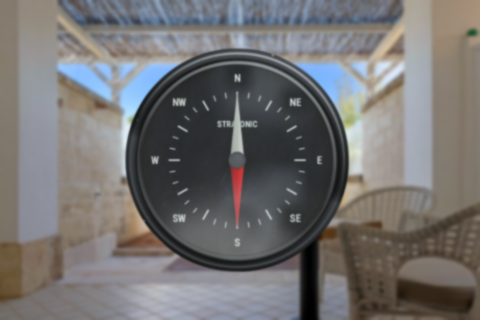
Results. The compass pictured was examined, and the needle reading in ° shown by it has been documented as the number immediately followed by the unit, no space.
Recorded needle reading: 180°
